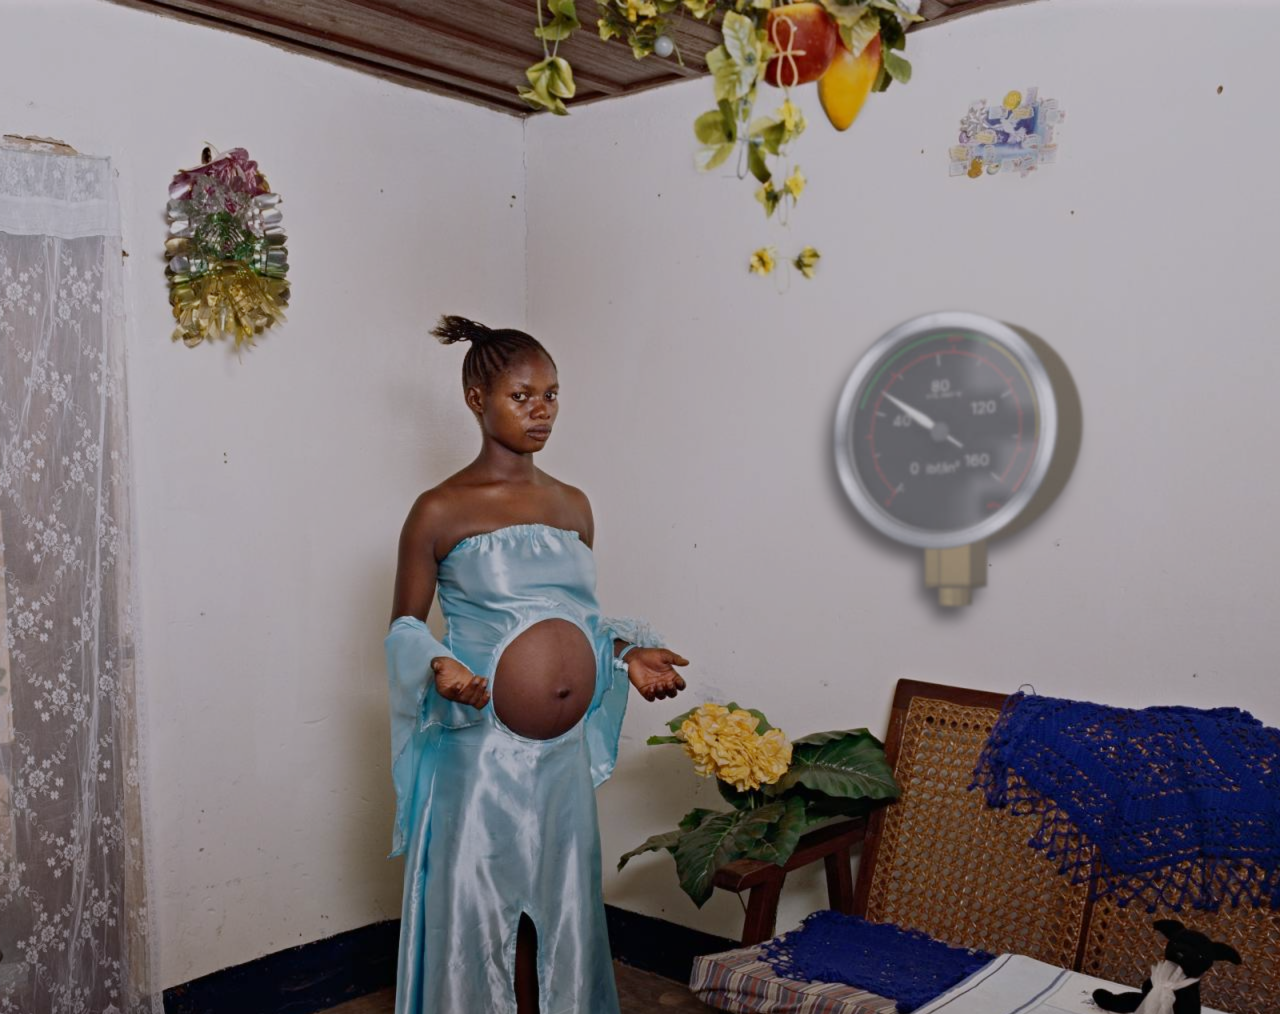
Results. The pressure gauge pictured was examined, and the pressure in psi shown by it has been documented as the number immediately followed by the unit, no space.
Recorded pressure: 50psi
